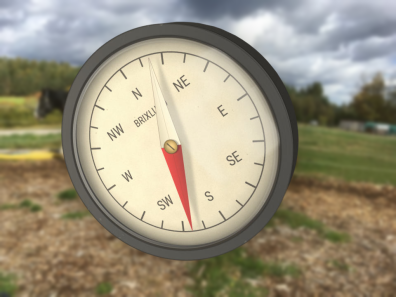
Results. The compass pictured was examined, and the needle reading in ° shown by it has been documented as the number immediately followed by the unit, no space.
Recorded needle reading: 202.5°
